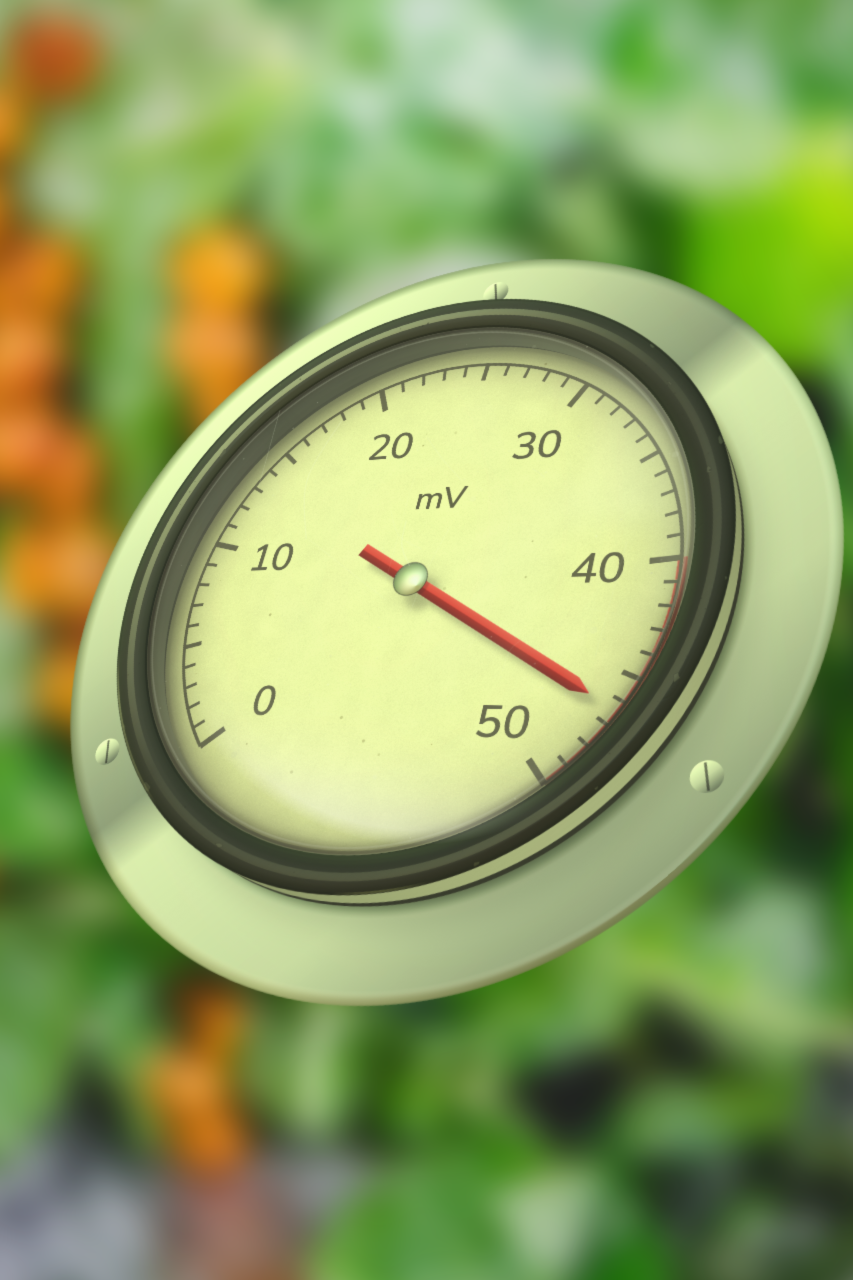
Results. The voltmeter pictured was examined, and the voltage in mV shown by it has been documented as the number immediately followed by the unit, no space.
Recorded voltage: 46.5mV
